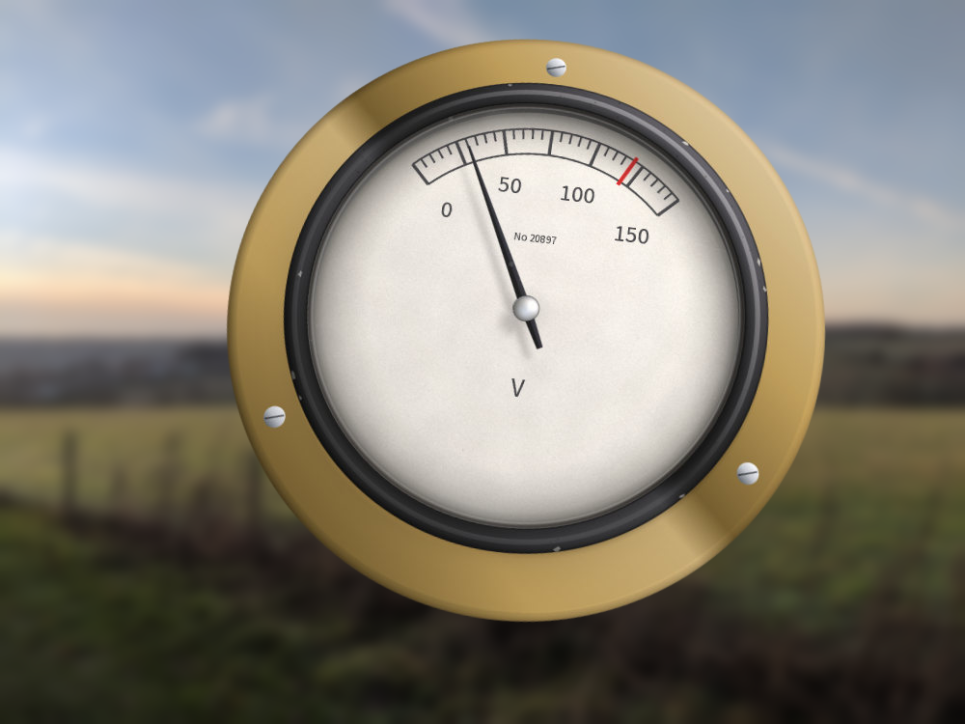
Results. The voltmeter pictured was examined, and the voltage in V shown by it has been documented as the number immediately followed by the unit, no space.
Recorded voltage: 30V
